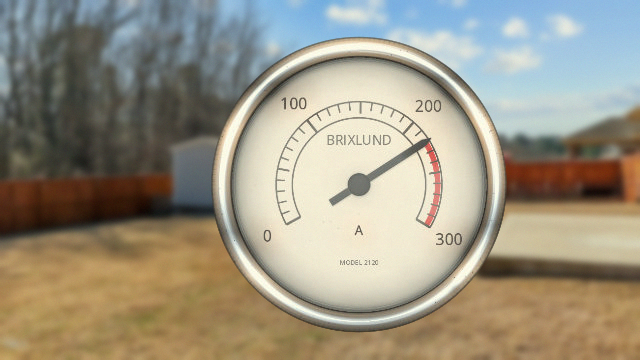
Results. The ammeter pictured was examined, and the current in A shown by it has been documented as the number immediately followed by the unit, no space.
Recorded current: 220A
